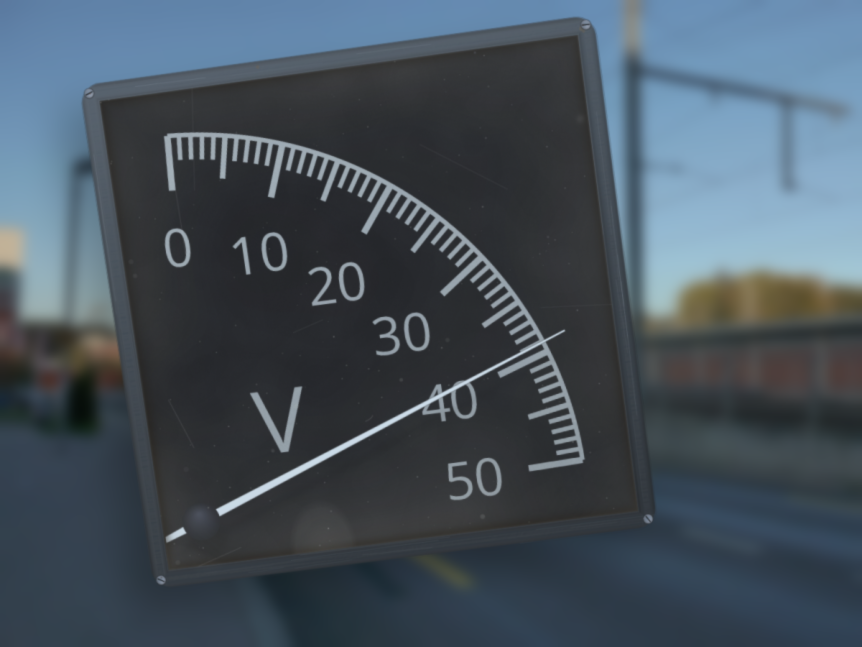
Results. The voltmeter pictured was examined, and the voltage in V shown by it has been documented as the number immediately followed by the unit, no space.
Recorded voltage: 39V
